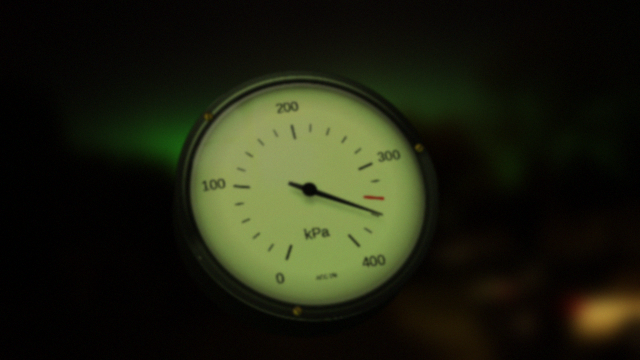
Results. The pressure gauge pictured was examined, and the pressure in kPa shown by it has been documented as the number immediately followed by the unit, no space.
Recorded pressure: 360kPa
